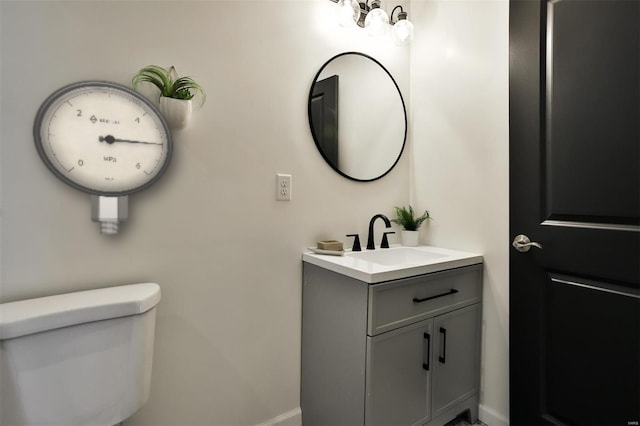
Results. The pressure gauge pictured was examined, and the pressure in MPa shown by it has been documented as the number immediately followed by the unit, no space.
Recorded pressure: 5MPa
